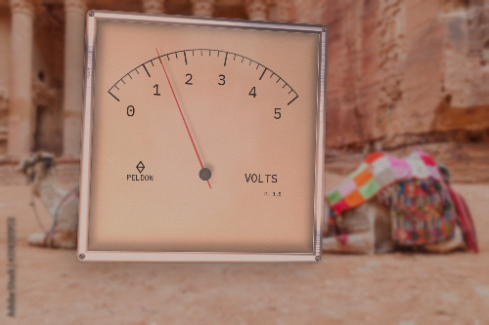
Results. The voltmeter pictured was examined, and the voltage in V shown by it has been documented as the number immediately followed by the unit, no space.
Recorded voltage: 1.4V
